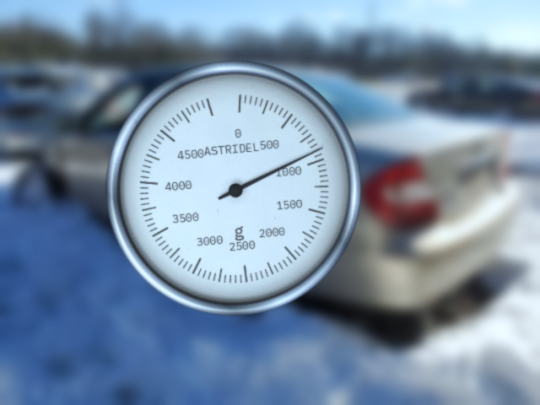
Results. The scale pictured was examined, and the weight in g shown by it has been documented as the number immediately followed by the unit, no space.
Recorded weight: 900g
